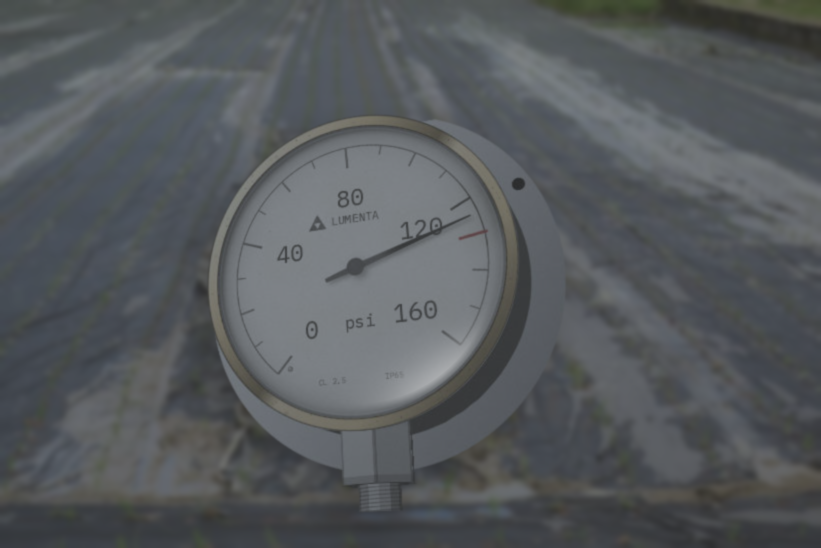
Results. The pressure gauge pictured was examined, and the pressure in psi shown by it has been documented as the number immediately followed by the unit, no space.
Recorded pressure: 125psi
